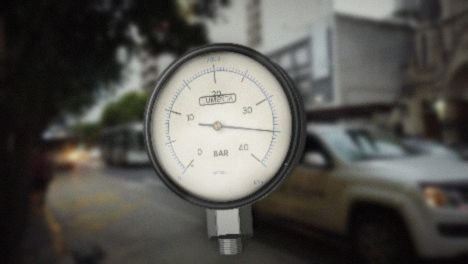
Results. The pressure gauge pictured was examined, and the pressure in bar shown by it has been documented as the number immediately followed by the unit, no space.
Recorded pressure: 35bar
